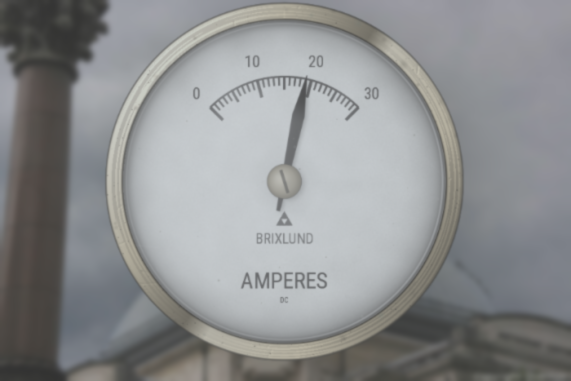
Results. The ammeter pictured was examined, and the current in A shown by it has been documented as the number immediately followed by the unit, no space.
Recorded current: 19A
